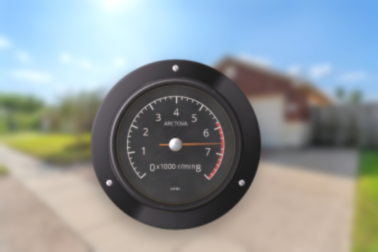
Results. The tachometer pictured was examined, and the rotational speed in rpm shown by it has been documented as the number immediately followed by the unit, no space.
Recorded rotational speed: 6600rpm
